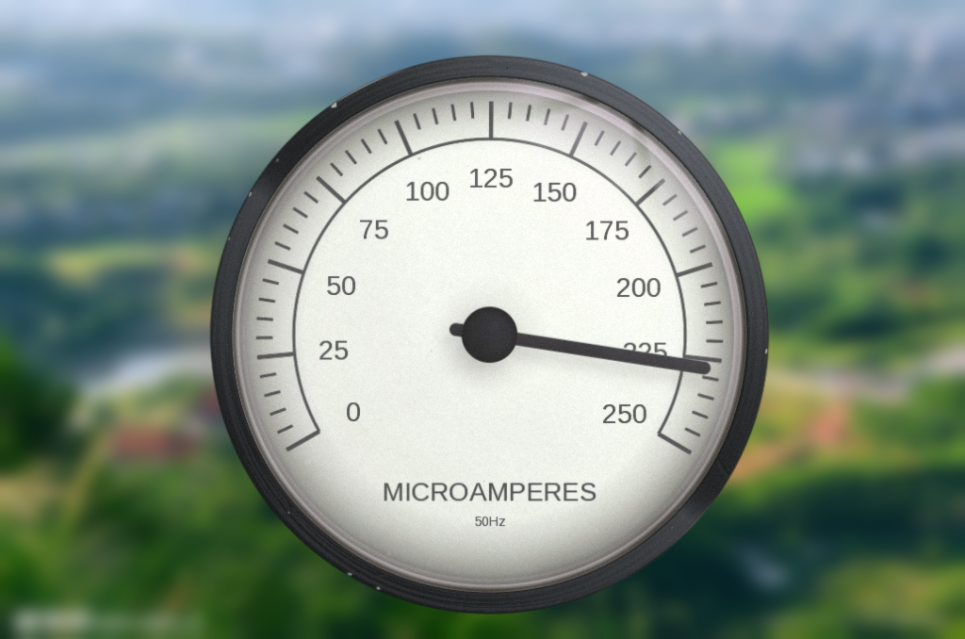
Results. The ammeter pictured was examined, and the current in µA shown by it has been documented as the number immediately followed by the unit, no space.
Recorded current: 227.5µA
